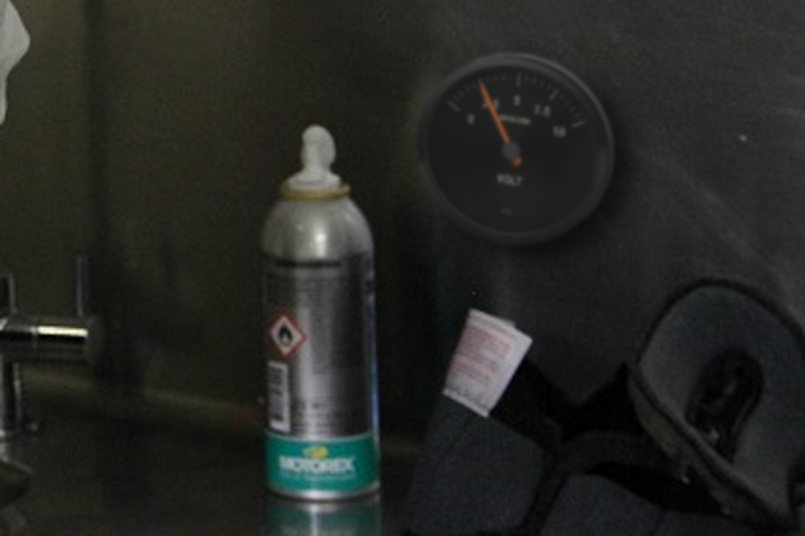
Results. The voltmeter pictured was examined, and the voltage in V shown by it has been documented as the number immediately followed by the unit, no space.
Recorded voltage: 2.5V
